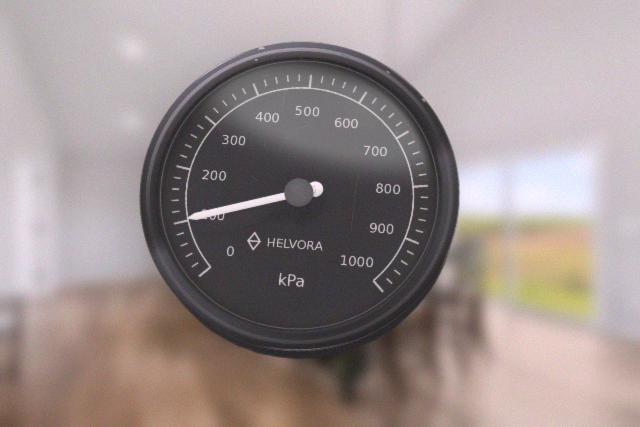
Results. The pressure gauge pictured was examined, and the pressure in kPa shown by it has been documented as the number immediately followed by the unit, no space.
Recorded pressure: 100kPa
